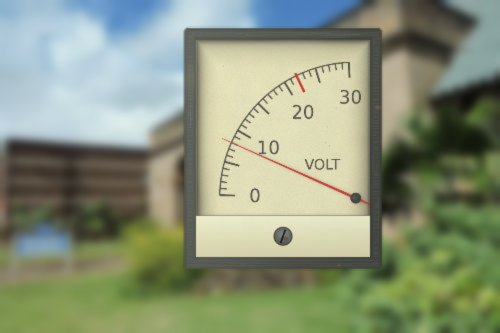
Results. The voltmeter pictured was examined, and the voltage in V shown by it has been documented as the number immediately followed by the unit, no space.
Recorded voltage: 8V
